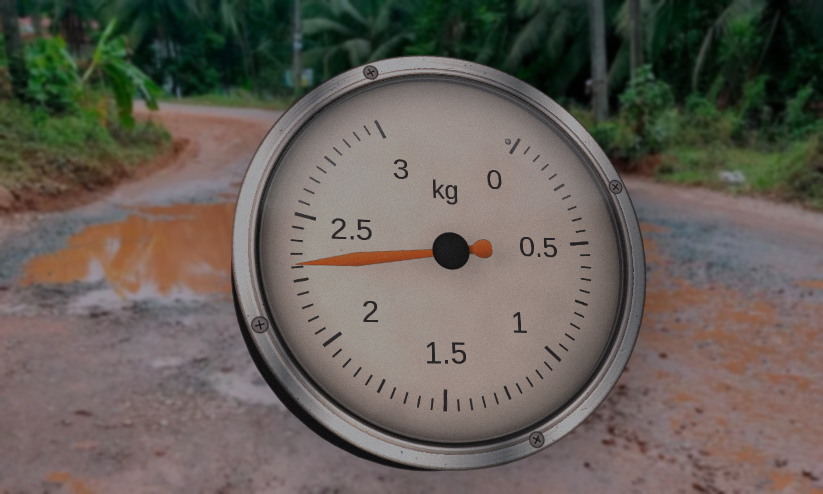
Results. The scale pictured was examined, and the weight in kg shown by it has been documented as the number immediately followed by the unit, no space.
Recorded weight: 2.3kg
